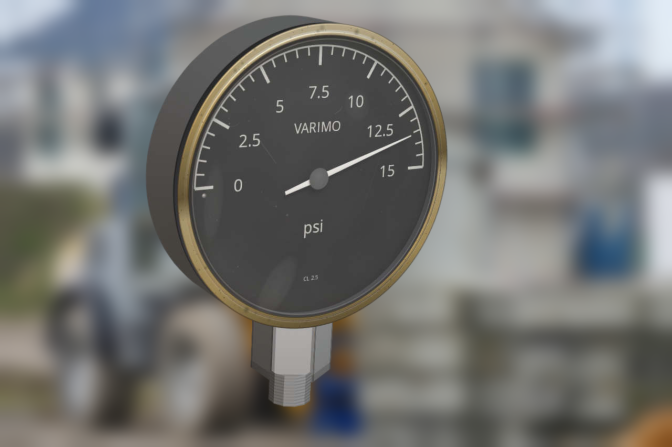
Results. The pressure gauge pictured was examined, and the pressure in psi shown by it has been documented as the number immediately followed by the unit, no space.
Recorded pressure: 13.5psi
